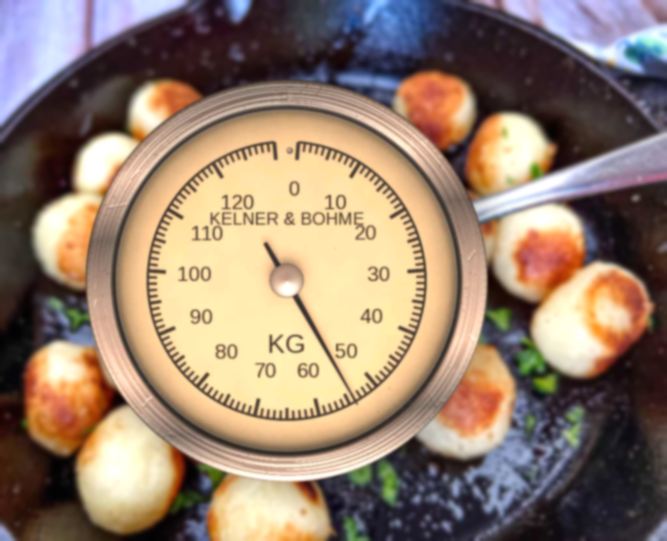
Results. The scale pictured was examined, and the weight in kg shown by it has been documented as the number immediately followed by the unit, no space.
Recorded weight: 54kg
